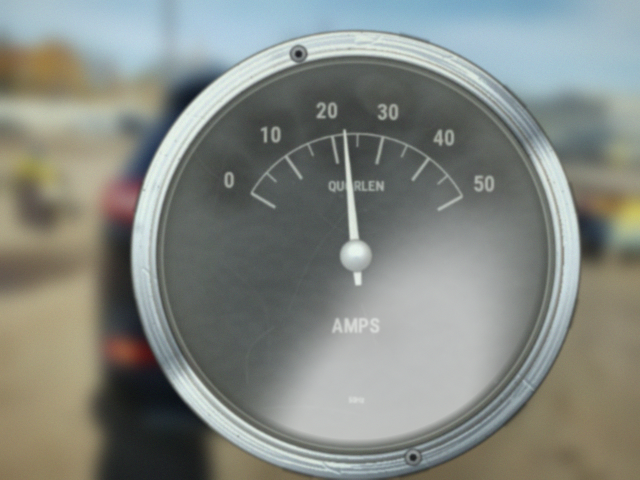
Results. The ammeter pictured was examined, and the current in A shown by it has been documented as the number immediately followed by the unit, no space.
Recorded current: 22.5A
